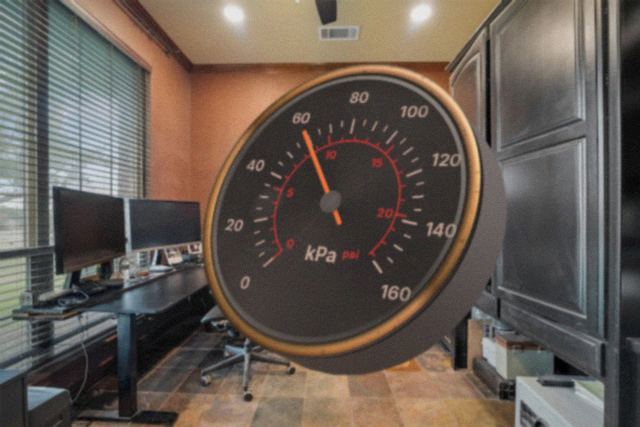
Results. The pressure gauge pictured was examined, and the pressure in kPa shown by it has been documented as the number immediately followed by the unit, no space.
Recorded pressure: 60kPa
